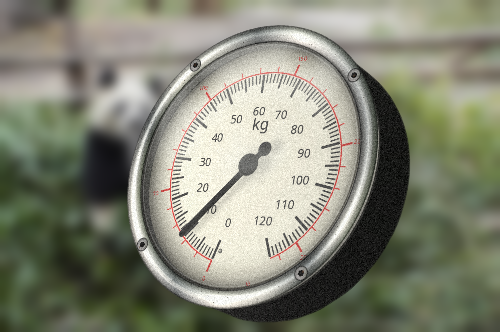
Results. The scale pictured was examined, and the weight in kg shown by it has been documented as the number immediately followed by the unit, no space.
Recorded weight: 10kg
